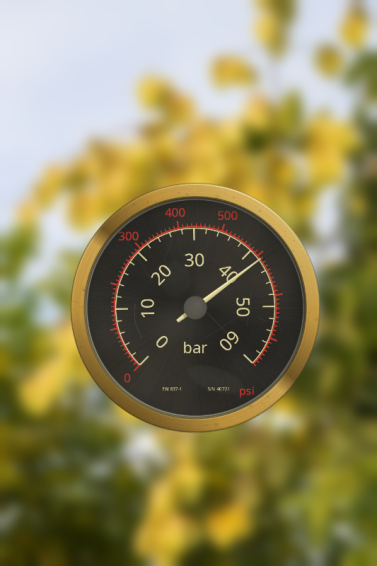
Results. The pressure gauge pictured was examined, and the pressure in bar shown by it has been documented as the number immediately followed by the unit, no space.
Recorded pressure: 42bar
